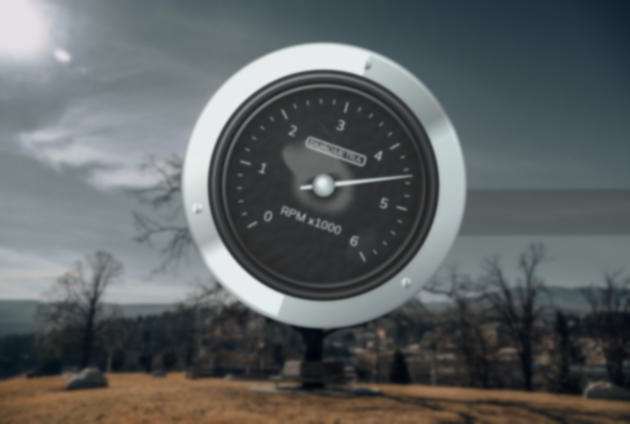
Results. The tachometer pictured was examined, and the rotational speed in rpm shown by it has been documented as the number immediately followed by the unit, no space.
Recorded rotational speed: 4500rpm
